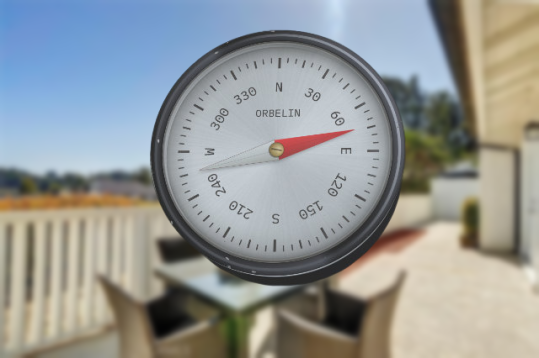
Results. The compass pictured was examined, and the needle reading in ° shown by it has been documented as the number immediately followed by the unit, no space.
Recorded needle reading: 75°
